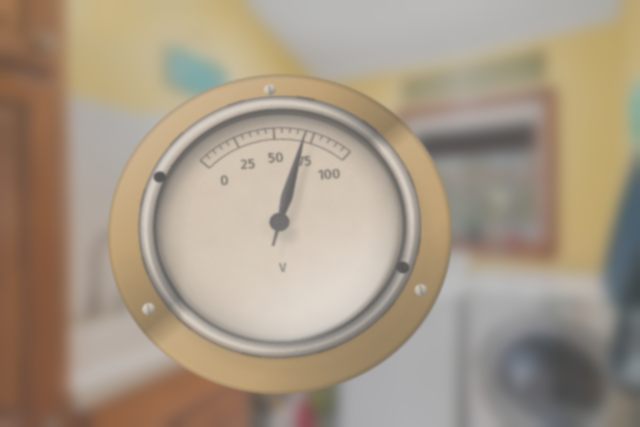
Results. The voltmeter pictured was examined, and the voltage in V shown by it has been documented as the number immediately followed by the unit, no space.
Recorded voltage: 70V
